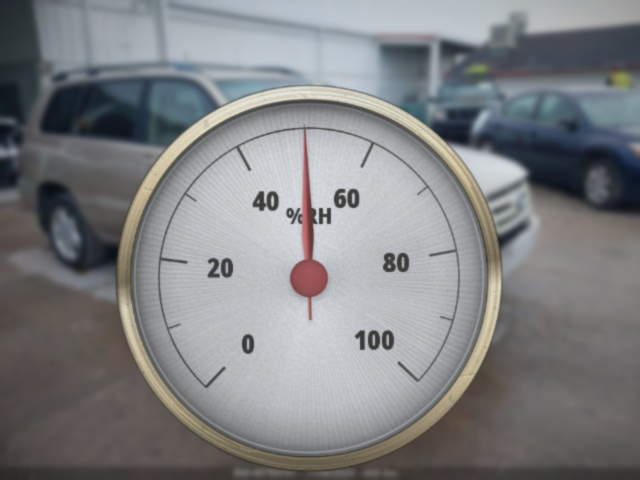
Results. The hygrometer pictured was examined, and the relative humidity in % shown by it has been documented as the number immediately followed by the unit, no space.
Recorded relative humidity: 50%
